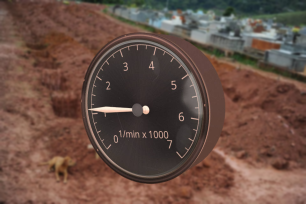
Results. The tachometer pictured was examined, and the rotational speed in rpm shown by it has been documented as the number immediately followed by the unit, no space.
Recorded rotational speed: 1125rpm
